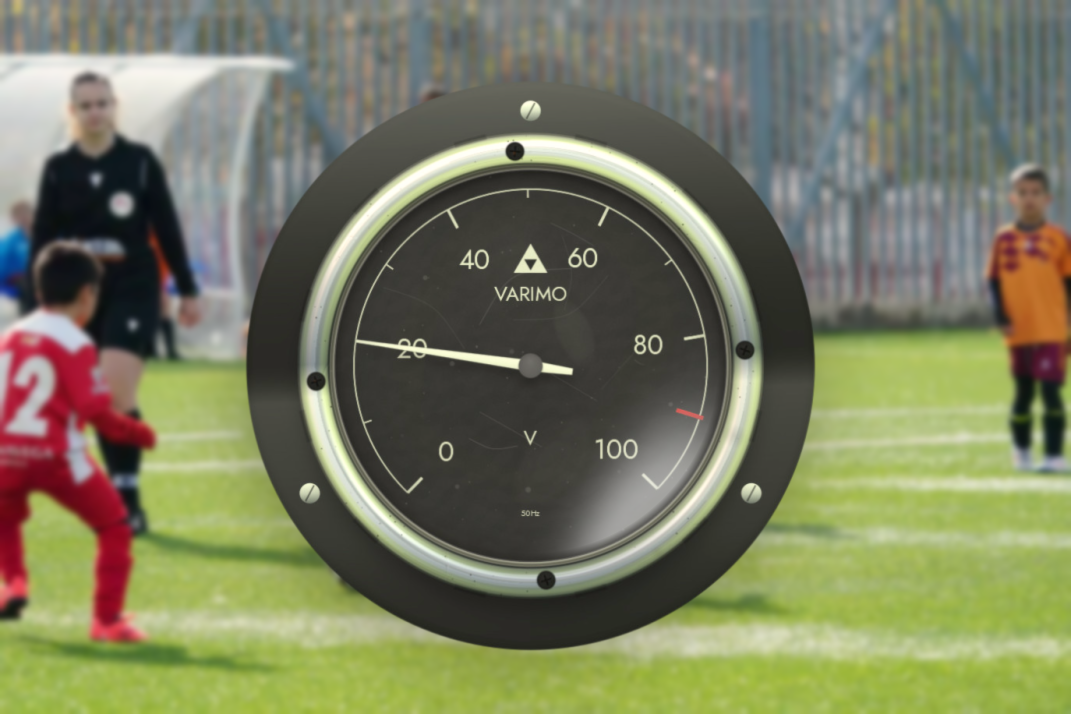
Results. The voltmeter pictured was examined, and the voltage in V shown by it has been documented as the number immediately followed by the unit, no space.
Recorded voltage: 20V
